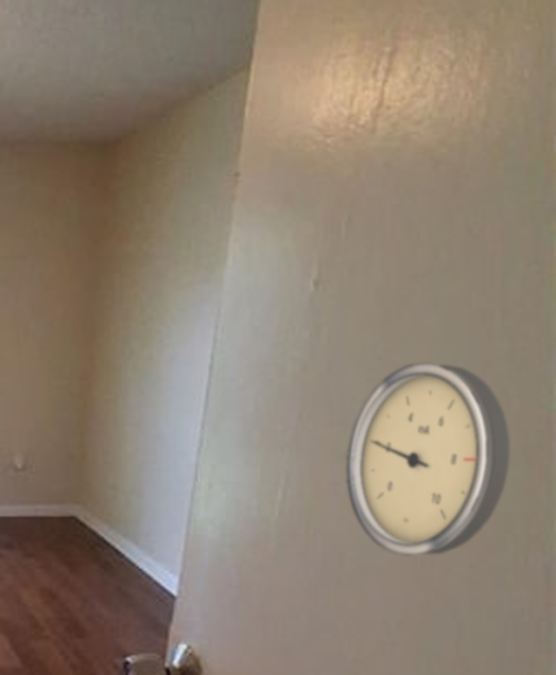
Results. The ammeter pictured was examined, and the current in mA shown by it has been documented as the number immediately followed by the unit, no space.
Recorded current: 2mA
